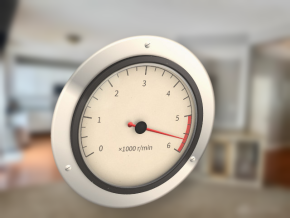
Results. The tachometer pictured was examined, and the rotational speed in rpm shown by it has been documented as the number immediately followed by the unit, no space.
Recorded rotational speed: 5625rpm
